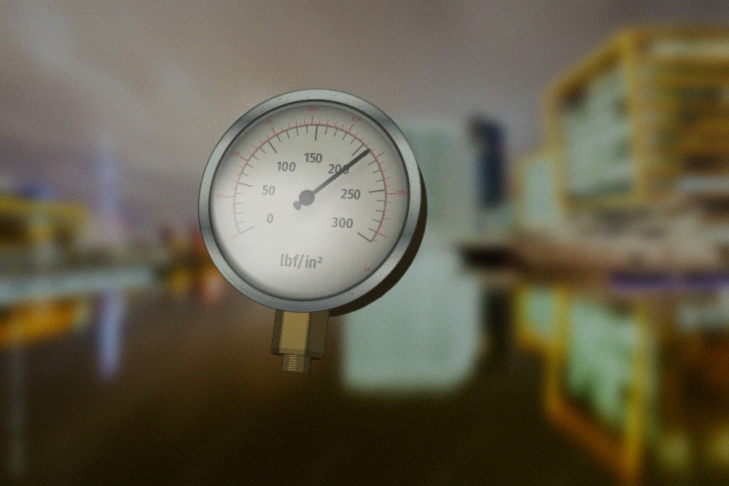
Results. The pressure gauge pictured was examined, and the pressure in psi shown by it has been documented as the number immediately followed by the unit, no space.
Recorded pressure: 210psi
